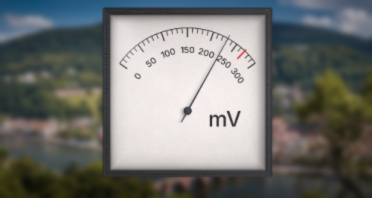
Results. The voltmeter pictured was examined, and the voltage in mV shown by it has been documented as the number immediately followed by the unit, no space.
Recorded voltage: 230mV
